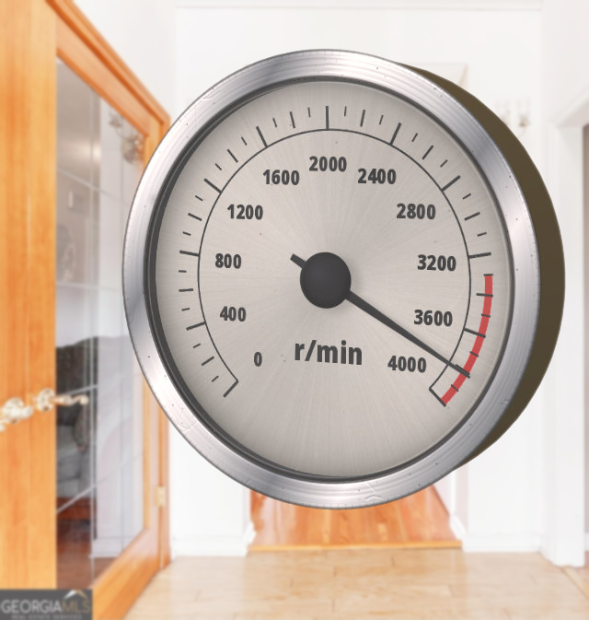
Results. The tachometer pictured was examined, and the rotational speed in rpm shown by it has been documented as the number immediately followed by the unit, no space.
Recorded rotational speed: 3800rpm
